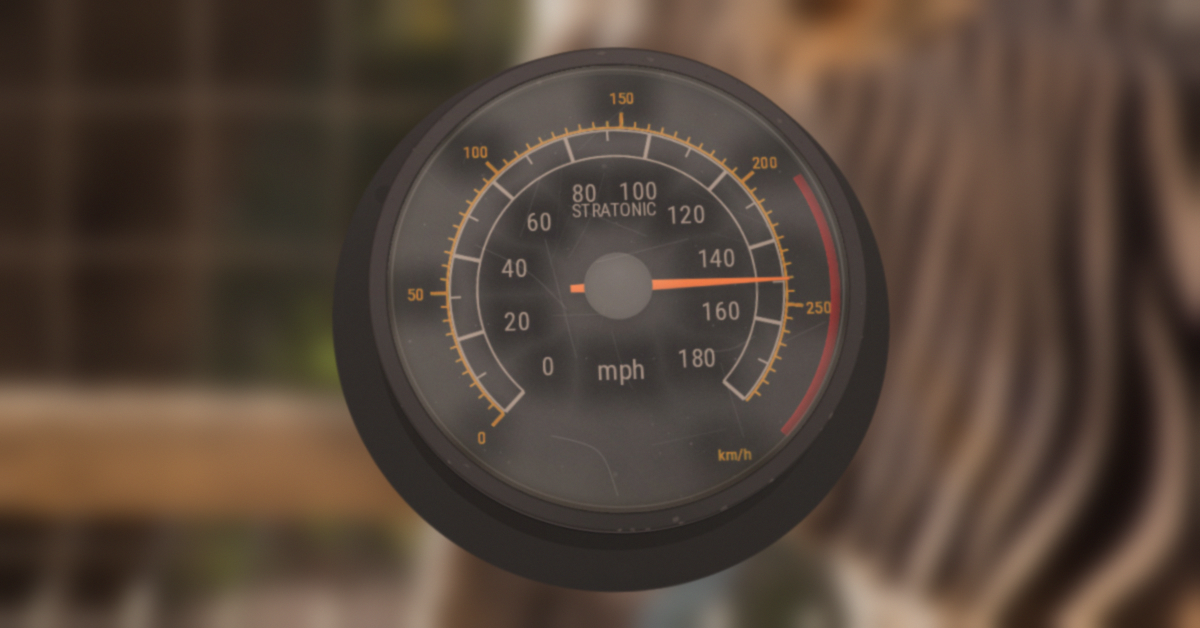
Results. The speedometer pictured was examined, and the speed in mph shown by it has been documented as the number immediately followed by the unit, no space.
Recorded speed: 150mph
